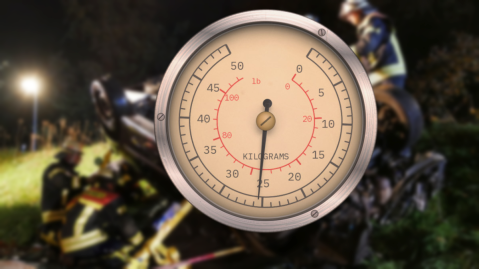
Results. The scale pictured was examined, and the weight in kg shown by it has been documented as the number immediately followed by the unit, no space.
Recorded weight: 25.5kg
